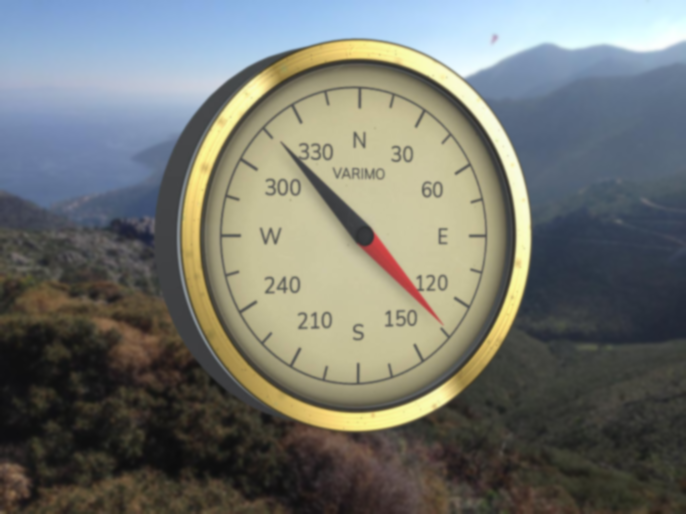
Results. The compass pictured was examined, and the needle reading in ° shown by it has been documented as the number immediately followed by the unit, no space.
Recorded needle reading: 135°
